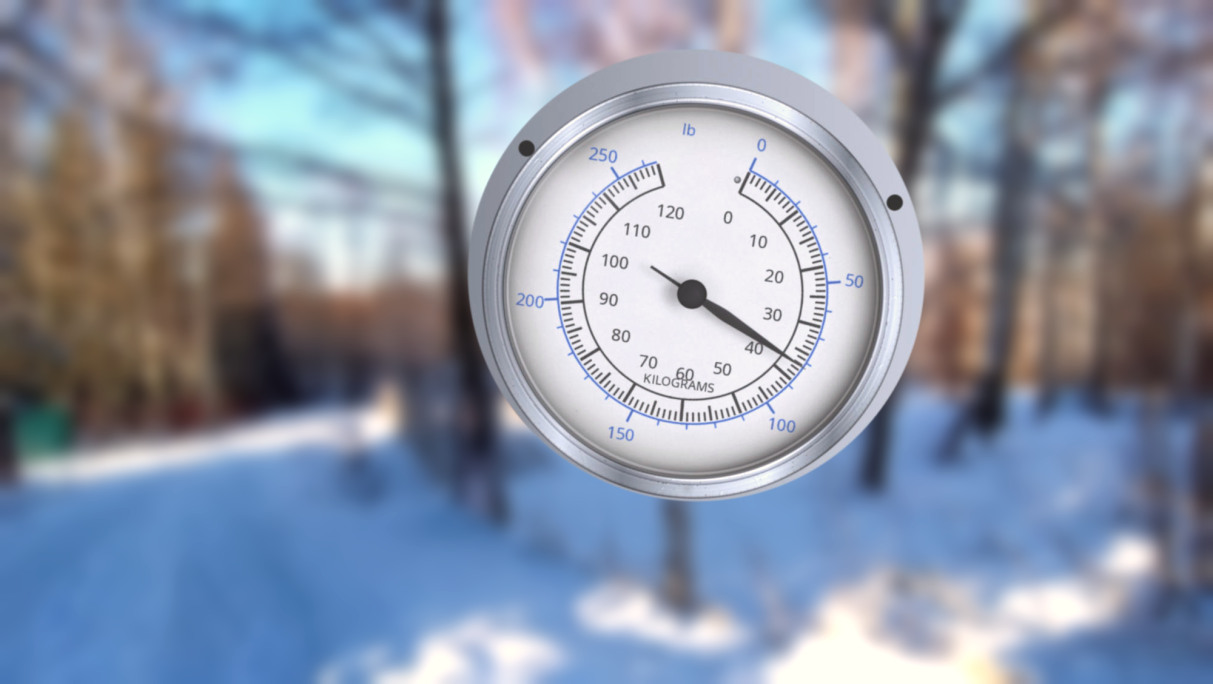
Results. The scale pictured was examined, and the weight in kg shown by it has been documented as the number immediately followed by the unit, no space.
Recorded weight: 37kg
